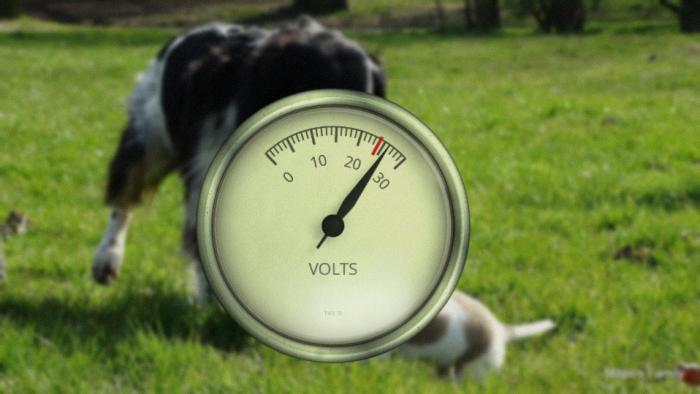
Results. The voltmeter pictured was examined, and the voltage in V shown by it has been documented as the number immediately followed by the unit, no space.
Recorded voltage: 26V
